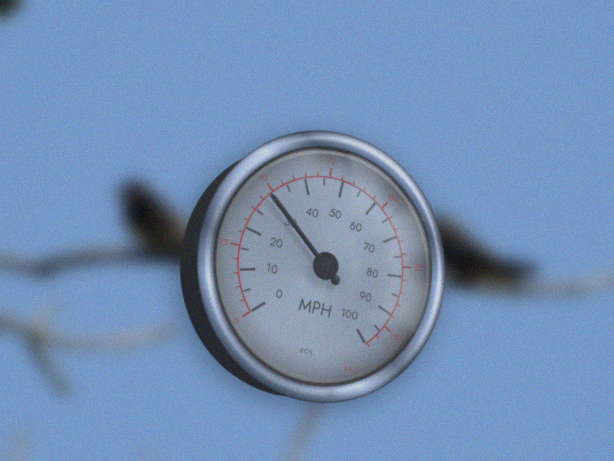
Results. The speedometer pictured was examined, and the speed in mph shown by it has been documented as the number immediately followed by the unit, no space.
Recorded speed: 30mph
